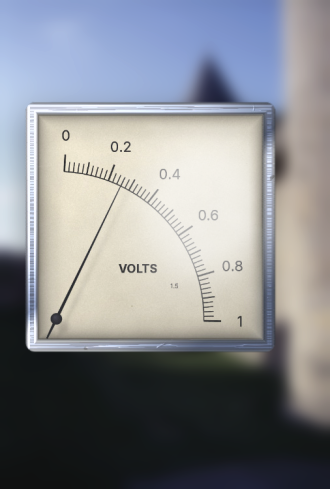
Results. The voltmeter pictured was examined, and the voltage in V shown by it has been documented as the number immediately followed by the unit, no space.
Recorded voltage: 0.26V
